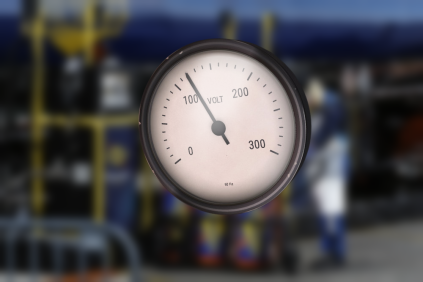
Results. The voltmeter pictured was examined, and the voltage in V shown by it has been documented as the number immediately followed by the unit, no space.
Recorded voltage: 120V
